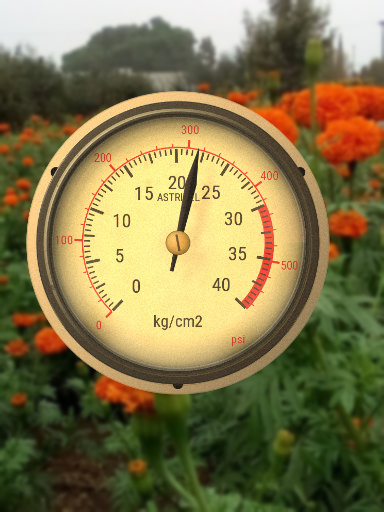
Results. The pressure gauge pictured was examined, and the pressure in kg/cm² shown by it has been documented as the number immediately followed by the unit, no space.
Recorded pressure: 22kg/cm²
